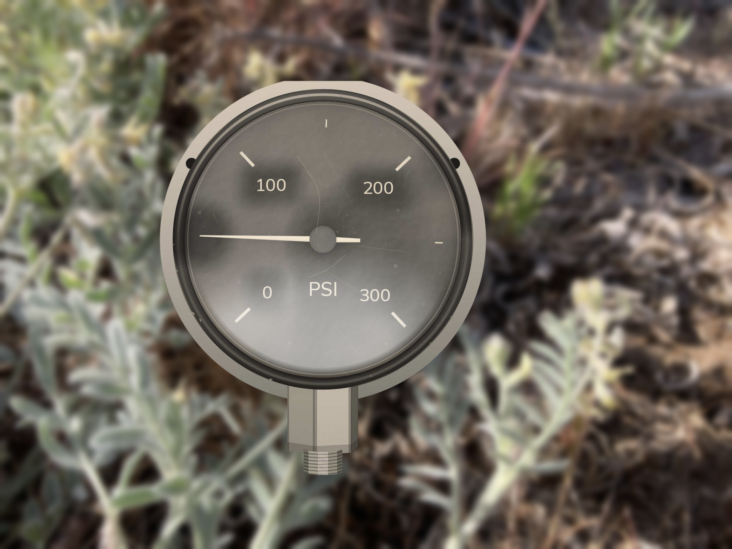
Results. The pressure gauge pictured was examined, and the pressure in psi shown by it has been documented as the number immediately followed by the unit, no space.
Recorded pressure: 50psi
